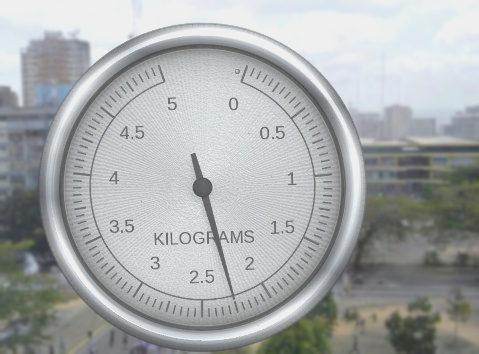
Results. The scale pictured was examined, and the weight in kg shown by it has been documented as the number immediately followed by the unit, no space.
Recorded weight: 2.25kg
